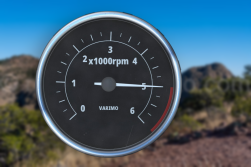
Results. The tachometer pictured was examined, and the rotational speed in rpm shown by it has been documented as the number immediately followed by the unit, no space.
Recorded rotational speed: 5000rpm
